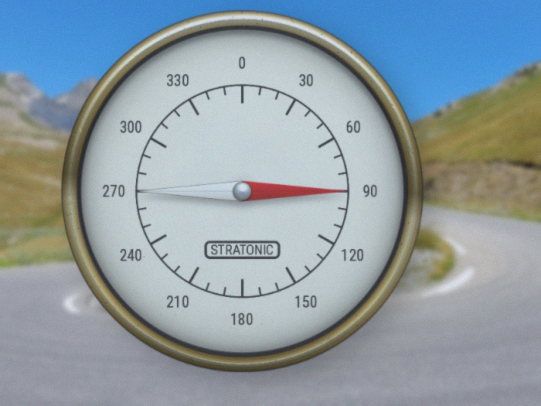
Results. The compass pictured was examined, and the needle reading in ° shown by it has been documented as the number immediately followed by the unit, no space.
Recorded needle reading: 90°
